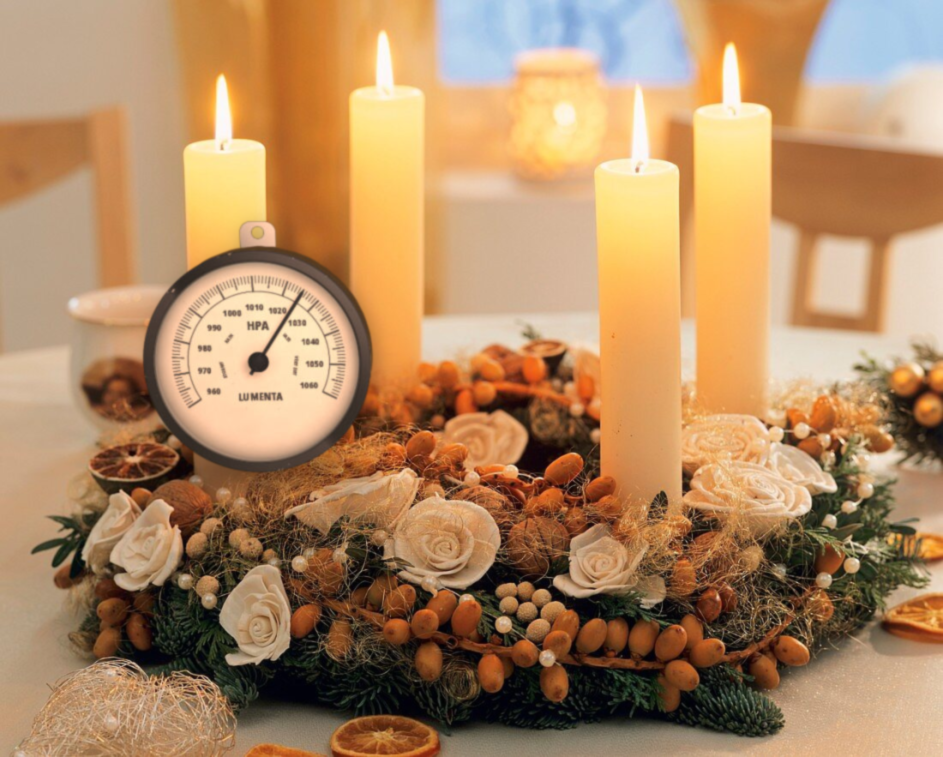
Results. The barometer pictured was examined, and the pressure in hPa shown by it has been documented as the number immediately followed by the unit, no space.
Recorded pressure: 1025hPa
